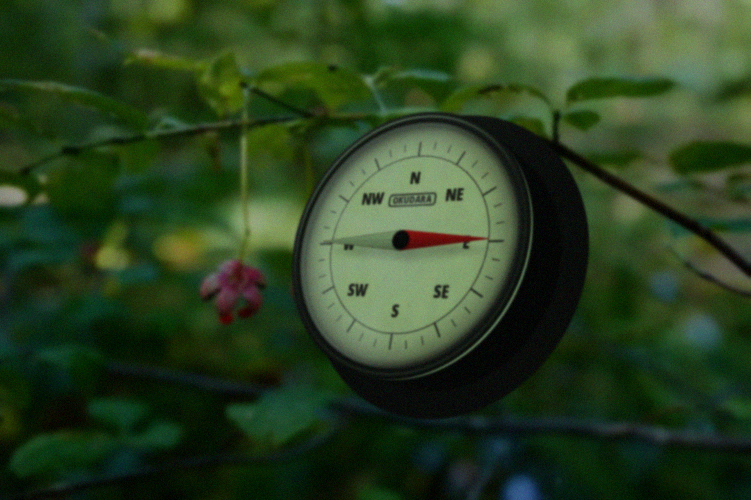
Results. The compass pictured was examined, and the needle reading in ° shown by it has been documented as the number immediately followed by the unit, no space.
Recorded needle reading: 90°
